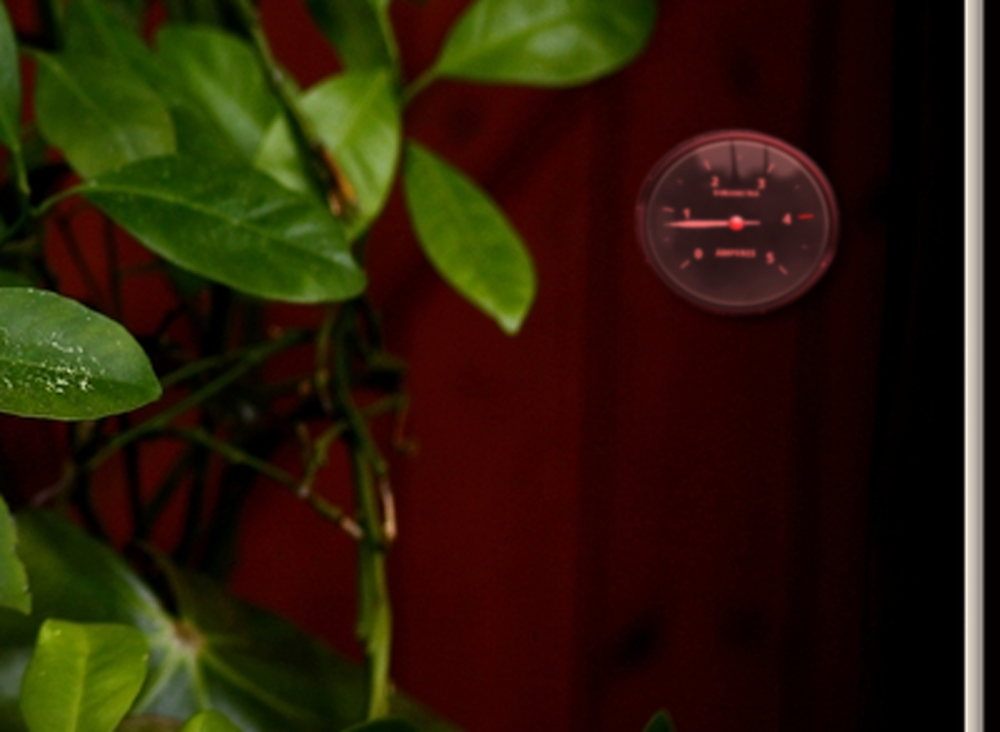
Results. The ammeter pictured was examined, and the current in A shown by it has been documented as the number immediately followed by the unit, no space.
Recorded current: 0.75A
